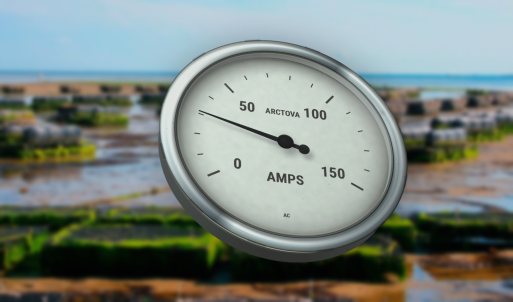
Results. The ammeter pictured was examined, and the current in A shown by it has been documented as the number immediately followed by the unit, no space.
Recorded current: 30A
